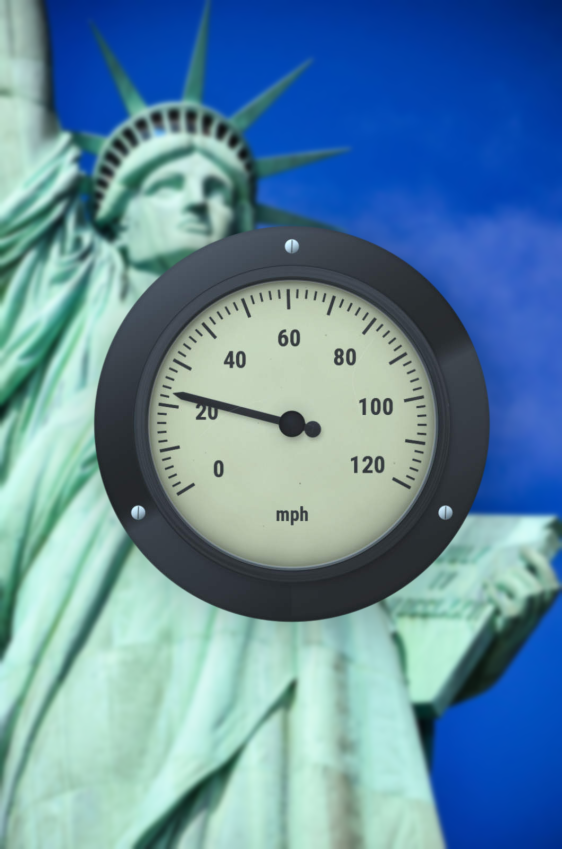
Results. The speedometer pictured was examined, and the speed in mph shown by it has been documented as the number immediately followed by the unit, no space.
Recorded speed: 23mph
